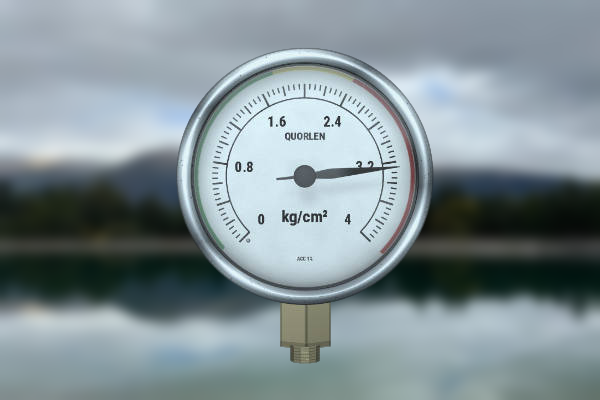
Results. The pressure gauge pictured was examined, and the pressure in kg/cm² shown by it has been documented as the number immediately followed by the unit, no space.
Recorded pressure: 3.25kg/cm²
